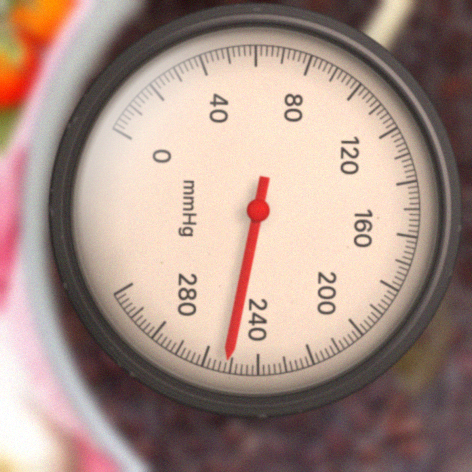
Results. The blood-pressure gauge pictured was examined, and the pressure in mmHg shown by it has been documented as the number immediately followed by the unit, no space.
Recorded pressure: 252mmHg
